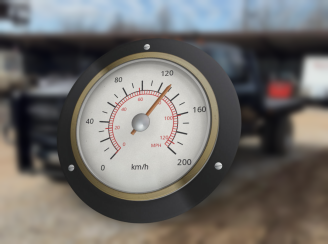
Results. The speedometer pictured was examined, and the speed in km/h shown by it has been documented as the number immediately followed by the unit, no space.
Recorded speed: 130km/h
